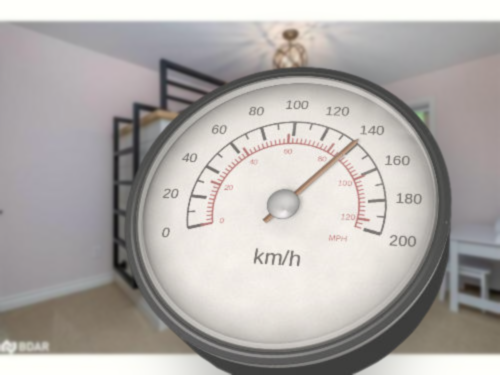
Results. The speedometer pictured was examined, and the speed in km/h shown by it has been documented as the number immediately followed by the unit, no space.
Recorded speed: 140km/h
